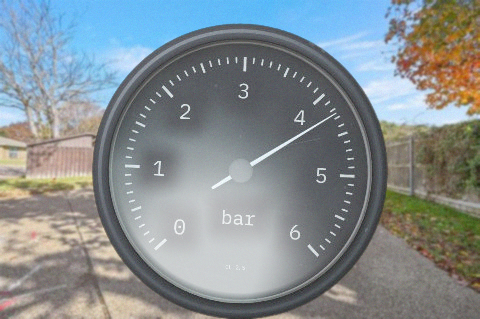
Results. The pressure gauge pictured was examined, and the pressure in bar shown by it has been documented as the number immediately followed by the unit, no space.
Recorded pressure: 4.25bar
